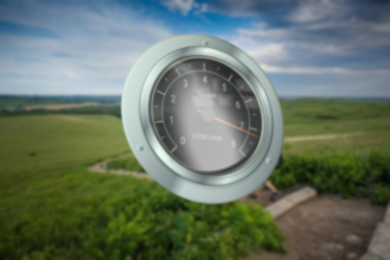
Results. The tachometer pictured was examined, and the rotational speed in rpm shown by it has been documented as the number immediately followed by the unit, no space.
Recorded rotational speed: 7250rpm
